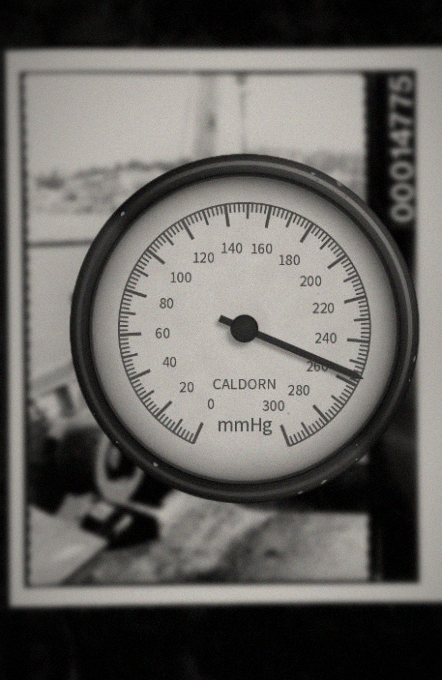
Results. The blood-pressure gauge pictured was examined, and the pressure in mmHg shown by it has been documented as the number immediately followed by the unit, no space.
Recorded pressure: 256mmHg
